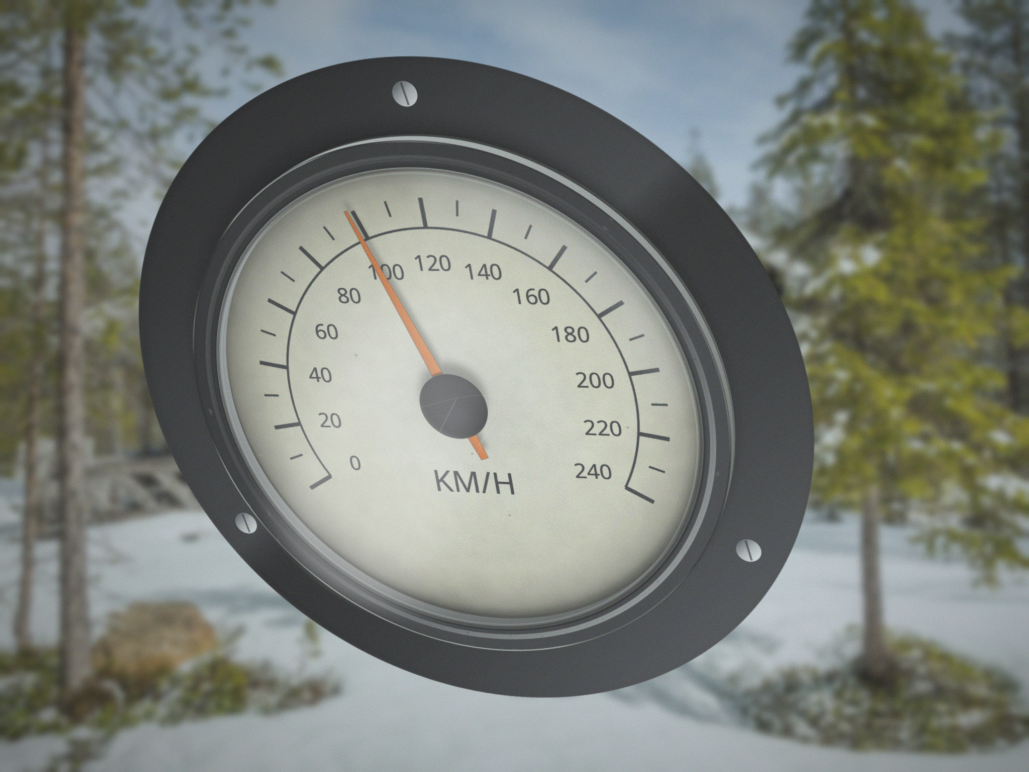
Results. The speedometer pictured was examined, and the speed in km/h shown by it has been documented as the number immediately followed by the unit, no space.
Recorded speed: 100km/h
